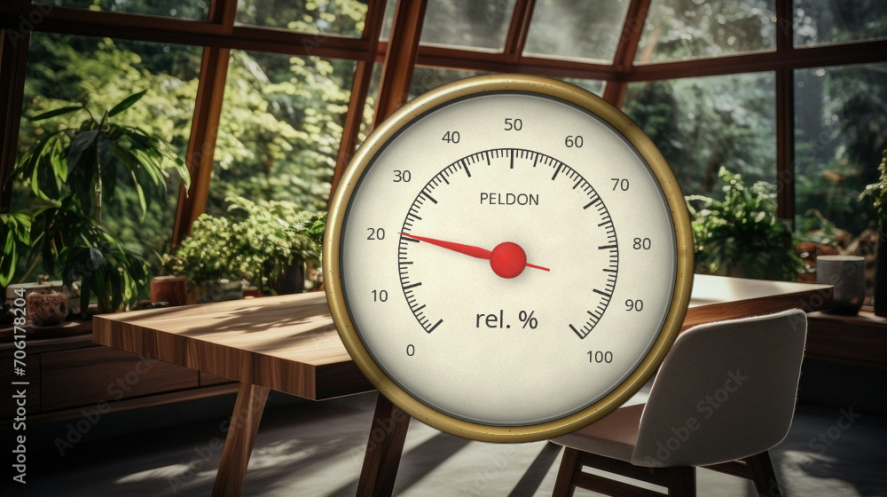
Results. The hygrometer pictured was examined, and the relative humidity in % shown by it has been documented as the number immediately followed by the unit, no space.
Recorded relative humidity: 21%
